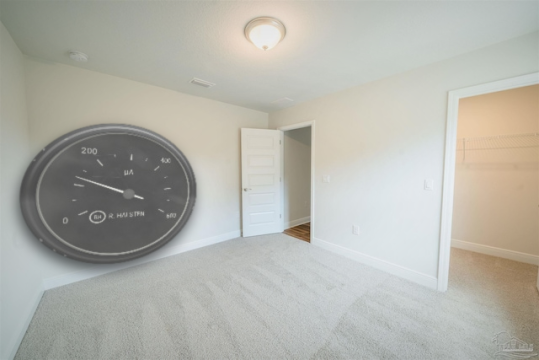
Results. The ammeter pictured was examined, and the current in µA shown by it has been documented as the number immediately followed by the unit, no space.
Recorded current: 125µA
